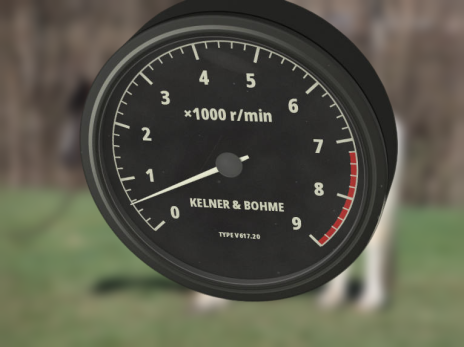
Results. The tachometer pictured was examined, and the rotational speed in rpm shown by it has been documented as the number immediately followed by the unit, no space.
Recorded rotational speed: 600rpm
